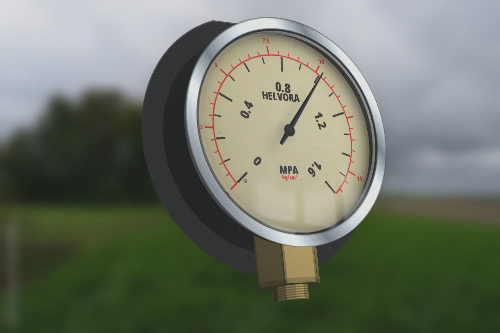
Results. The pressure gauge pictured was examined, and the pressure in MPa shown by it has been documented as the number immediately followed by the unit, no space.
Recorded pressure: 1MPa
